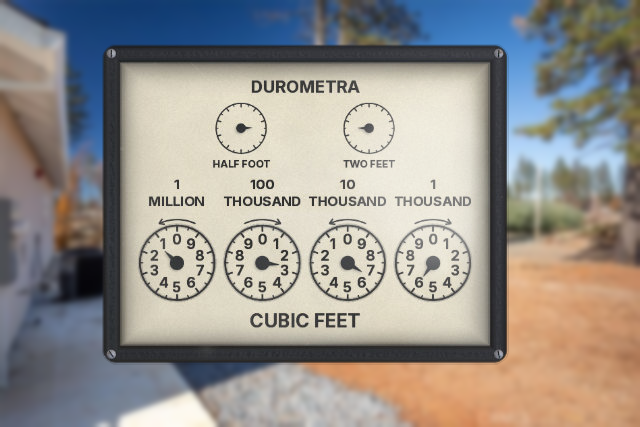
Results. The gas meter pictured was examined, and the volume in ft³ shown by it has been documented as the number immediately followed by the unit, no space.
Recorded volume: 126600ft³
